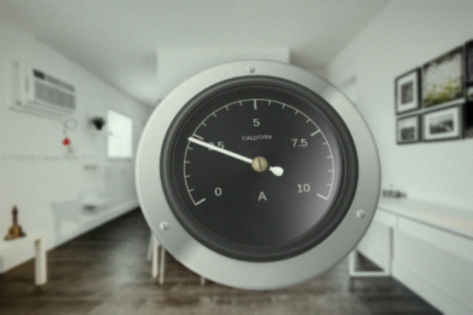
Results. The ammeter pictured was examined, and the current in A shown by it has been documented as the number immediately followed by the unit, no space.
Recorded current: 2.25A
